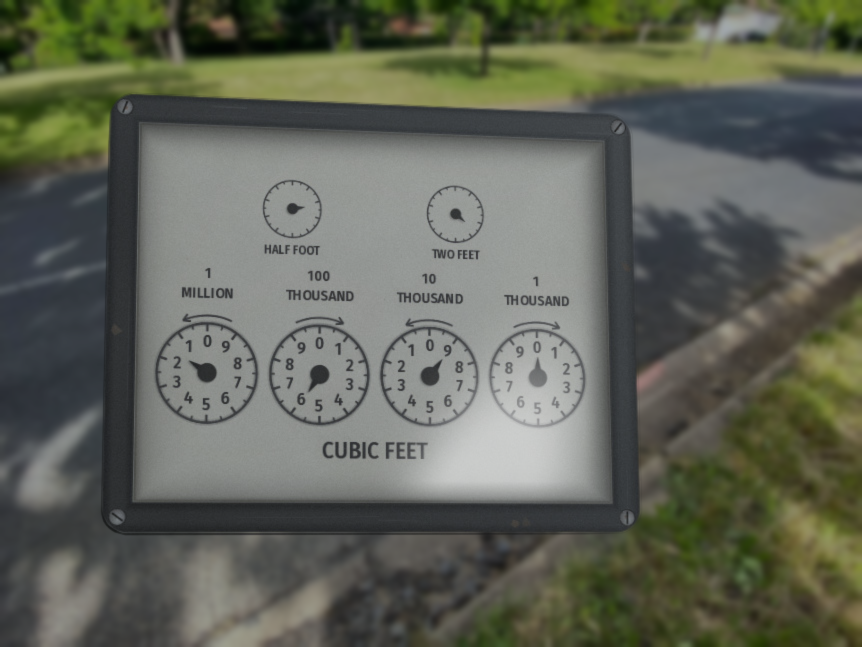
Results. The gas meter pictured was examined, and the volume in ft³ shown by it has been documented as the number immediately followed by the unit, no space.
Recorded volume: 159000ft³
